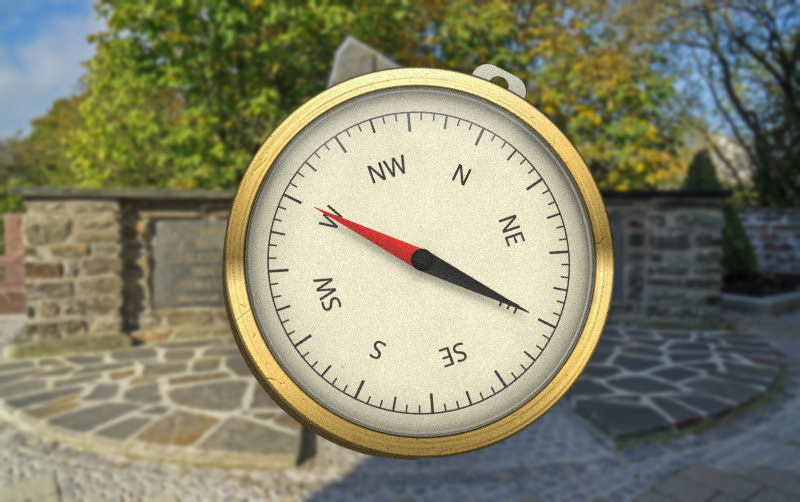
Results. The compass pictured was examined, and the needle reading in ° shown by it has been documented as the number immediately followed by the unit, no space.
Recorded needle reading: 270°
